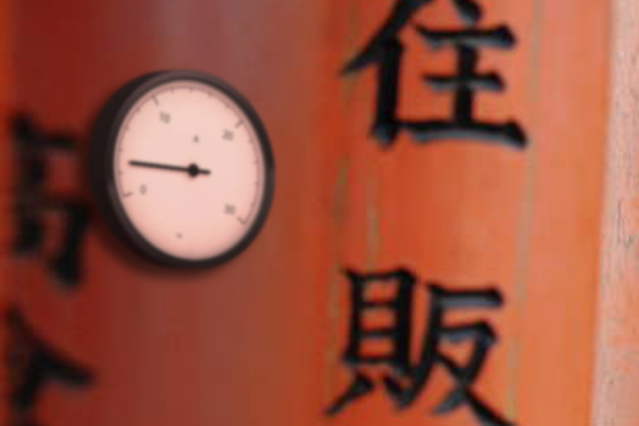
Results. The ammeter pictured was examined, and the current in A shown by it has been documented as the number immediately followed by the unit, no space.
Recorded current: 3A
